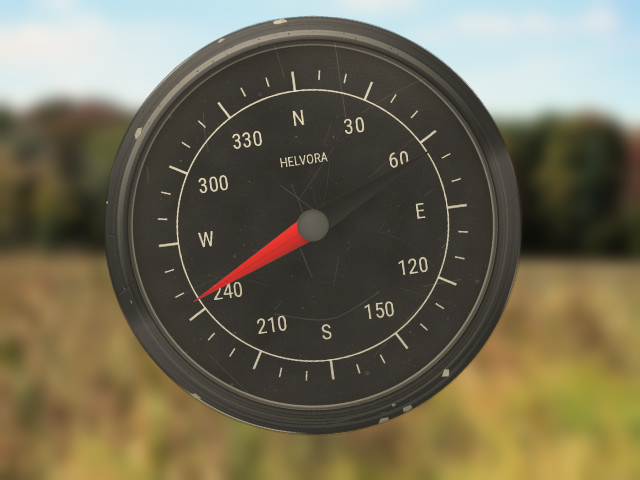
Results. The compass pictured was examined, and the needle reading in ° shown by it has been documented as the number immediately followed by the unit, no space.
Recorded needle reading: 245°
